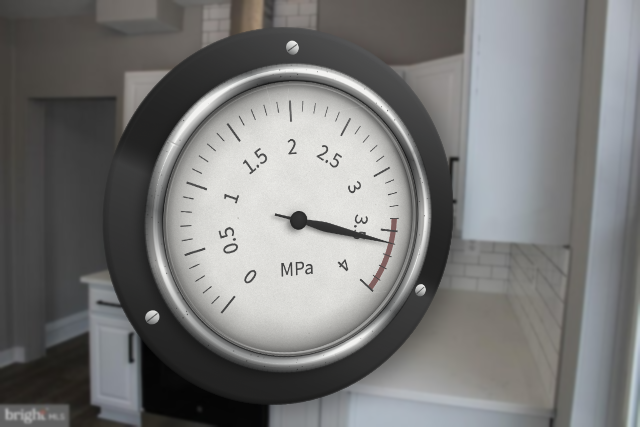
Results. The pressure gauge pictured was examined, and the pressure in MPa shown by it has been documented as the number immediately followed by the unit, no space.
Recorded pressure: 3.6MPa
